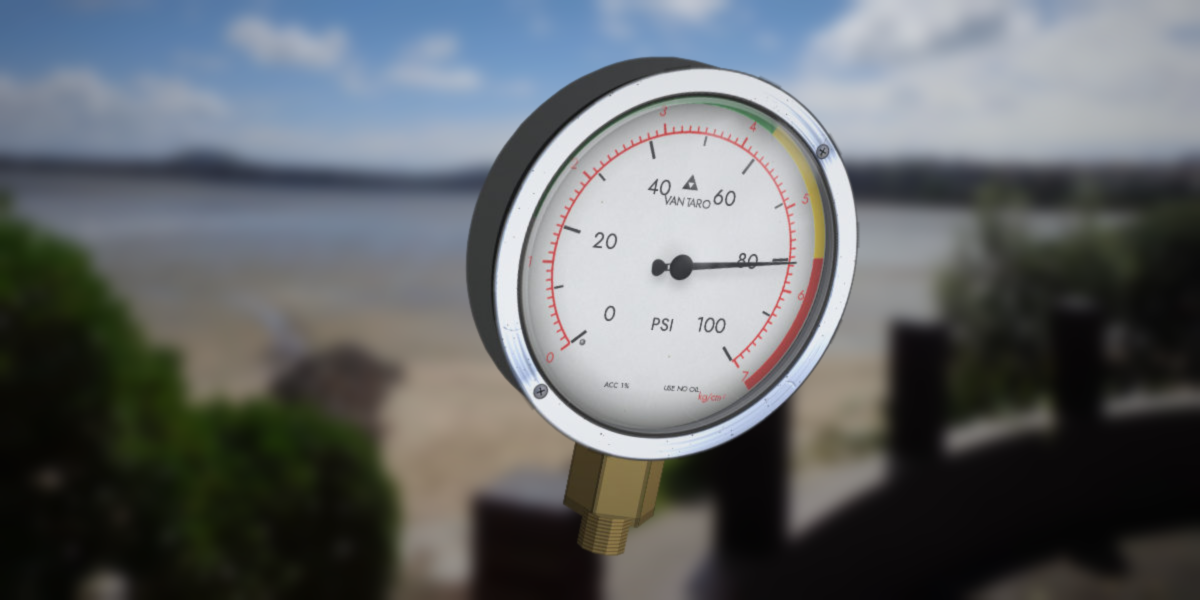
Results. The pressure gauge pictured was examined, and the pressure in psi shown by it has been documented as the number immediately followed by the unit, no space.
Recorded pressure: 80psi
